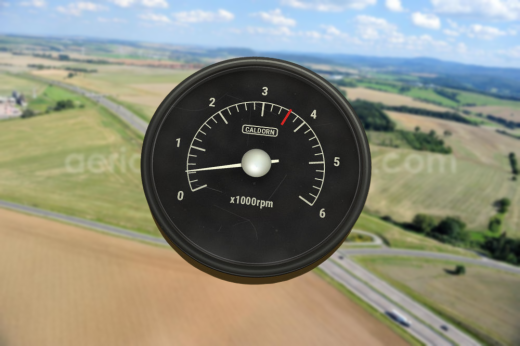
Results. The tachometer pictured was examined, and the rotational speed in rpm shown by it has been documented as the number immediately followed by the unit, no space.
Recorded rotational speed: 400rpm
